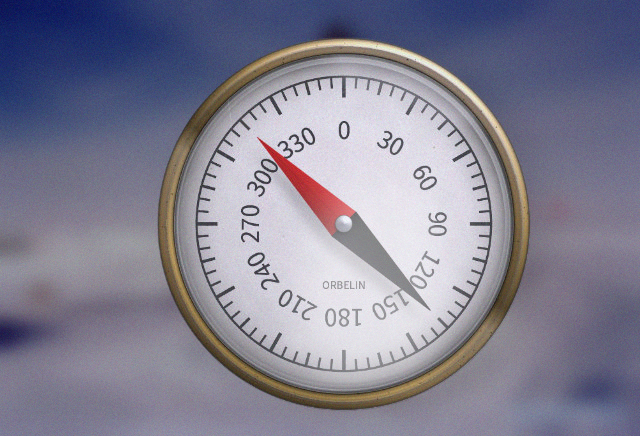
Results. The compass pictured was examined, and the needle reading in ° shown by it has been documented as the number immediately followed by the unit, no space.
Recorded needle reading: 315°
